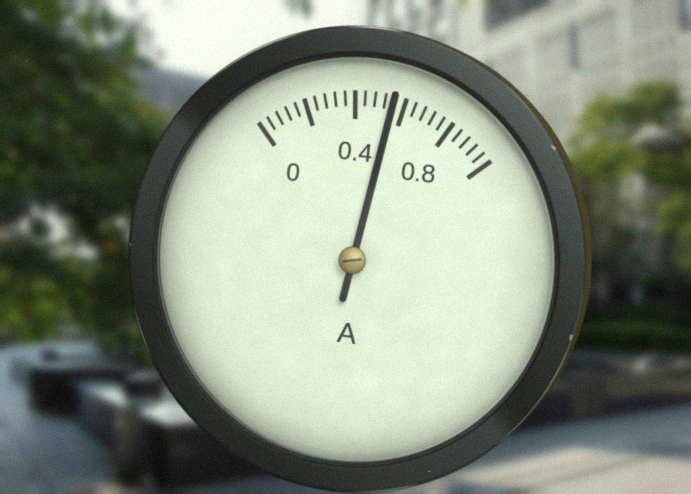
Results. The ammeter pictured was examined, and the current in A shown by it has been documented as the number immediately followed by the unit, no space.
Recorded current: 0.56A
